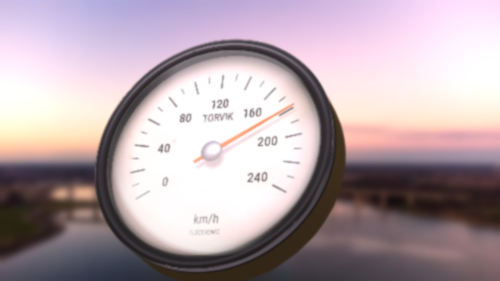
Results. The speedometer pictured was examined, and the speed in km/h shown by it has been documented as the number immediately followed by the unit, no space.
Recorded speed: 180km/h
